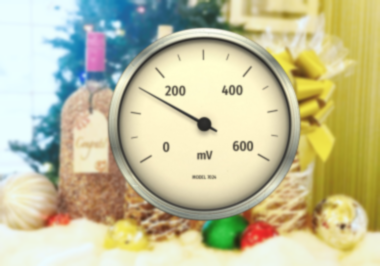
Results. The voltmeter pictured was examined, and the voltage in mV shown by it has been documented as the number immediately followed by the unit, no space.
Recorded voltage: 150mV
